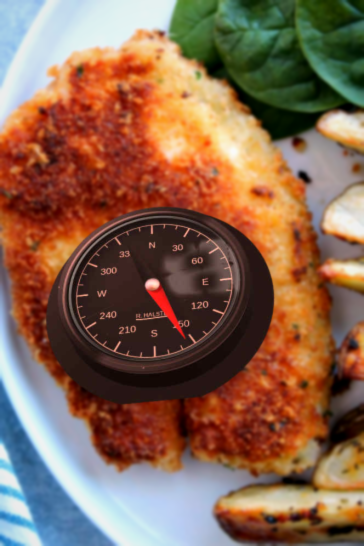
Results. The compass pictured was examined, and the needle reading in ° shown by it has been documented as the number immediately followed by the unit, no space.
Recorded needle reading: 155°
